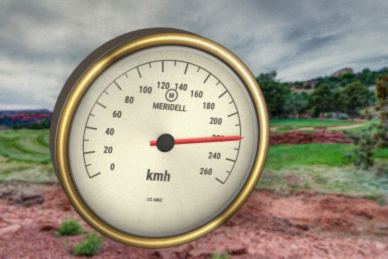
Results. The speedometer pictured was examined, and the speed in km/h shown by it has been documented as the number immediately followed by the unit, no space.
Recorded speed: 220km/h
